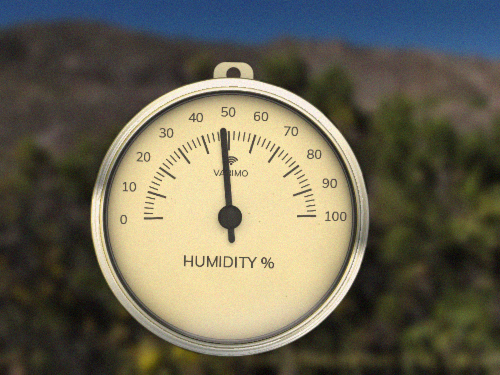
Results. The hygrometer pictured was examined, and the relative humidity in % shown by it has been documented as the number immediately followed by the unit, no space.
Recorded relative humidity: 48%
